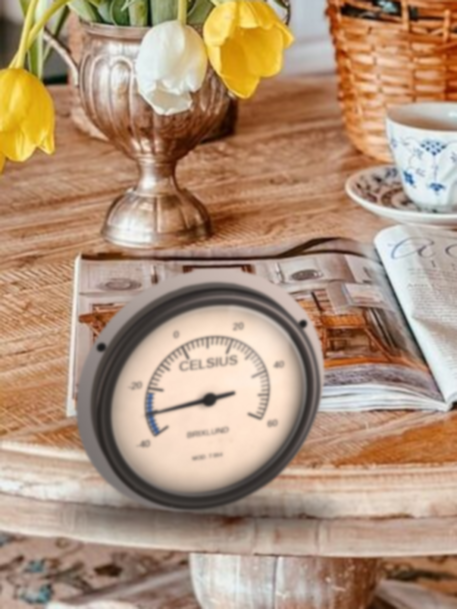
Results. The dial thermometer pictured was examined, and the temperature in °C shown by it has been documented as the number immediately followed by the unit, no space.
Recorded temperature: -30°C
